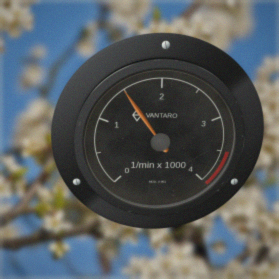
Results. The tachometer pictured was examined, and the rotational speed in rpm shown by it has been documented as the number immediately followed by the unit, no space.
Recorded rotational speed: 1500rpm
